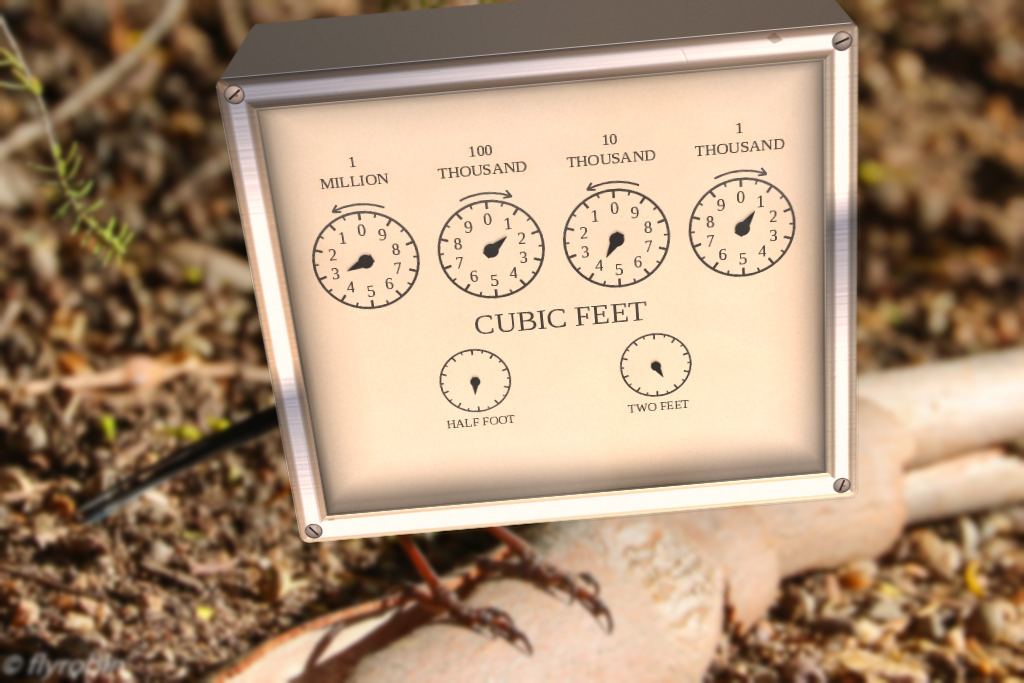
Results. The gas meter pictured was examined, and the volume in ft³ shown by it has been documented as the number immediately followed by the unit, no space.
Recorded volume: 314100ft³
